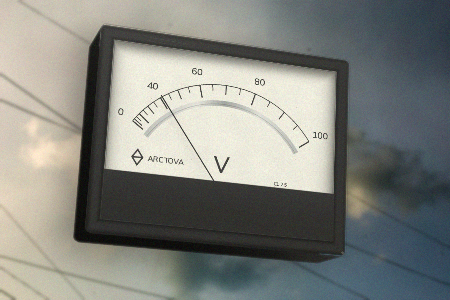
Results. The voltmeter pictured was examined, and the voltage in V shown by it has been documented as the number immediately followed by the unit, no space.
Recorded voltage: 40V
